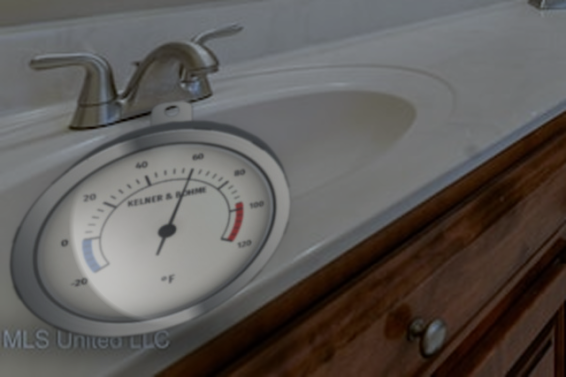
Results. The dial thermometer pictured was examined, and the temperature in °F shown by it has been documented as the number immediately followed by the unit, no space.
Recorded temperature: 60°F
